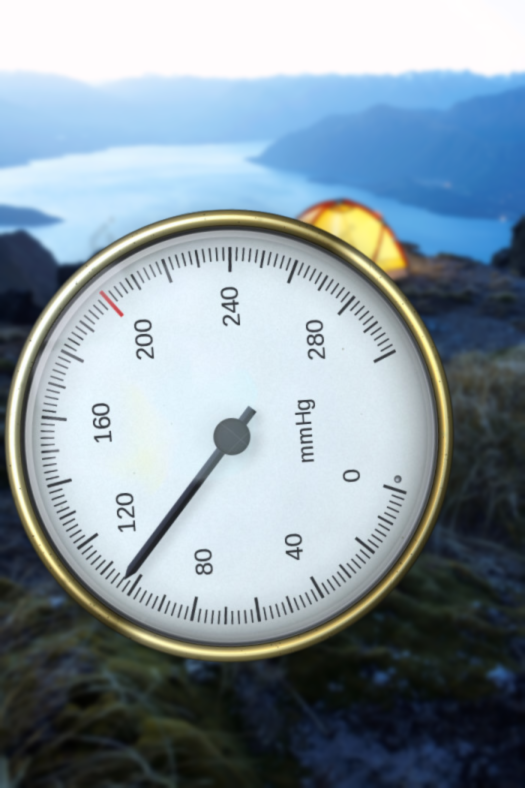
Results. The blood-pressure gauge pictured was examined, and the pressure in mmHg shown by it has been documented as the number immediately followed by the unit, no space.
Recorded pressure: 104mmHg
